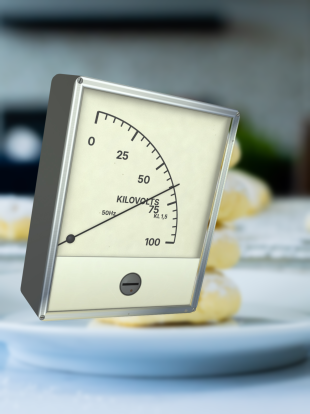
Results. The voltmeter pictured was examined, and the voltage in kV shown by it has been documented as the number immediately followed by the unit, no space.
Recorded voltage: 65kV
